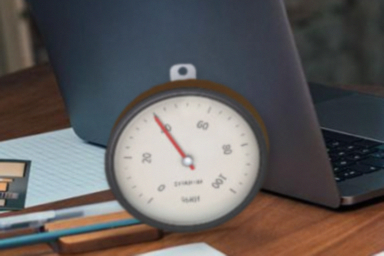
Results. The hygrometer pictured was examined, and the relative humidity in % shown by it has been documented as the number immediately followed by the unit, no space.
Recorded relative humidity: 40%
